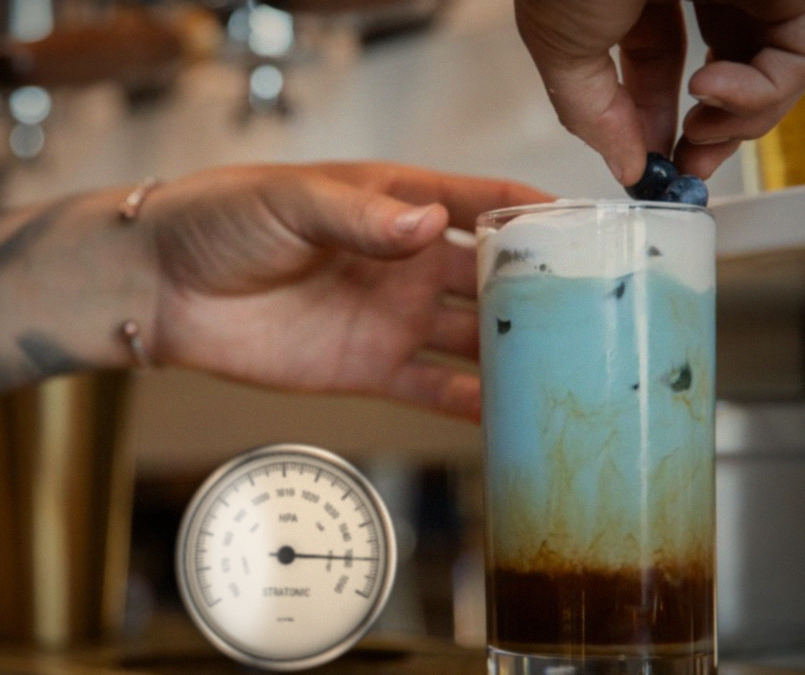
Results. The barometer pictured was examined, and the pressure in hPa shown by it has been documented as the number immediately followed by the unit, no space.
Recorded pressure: 1050hPa
